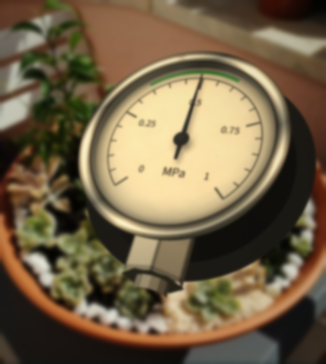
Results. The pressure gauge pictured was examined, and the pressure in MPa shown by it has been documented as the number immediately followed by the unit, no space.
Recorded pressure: 0.5MPa
